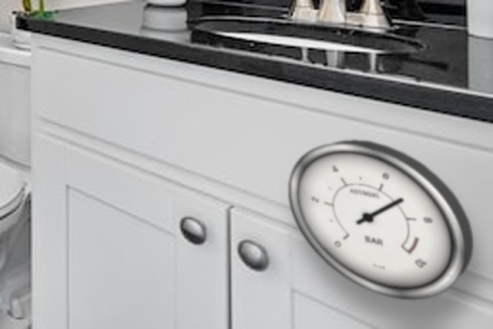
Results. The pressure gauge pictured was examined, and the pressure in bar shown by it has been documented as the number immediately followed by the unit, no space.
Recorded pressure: 7bar
